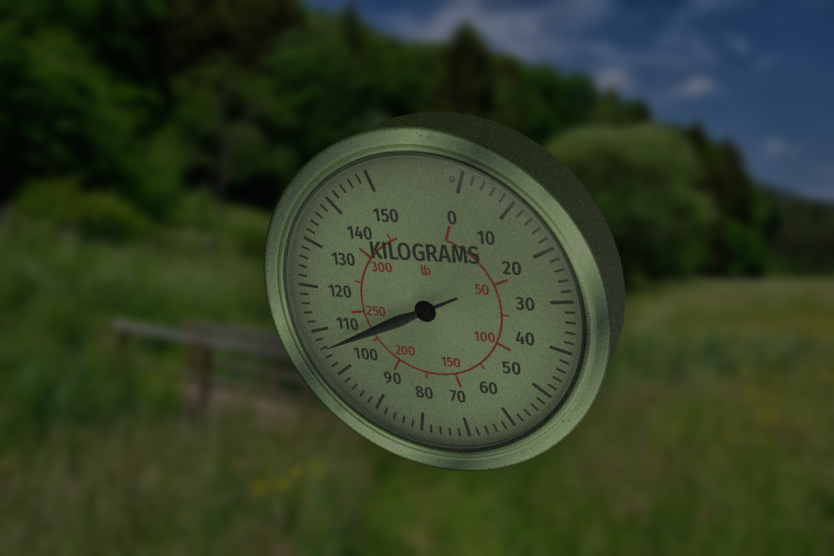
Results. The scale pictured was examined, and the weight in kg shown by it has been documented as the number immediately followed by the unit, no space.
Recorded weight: 106kg
